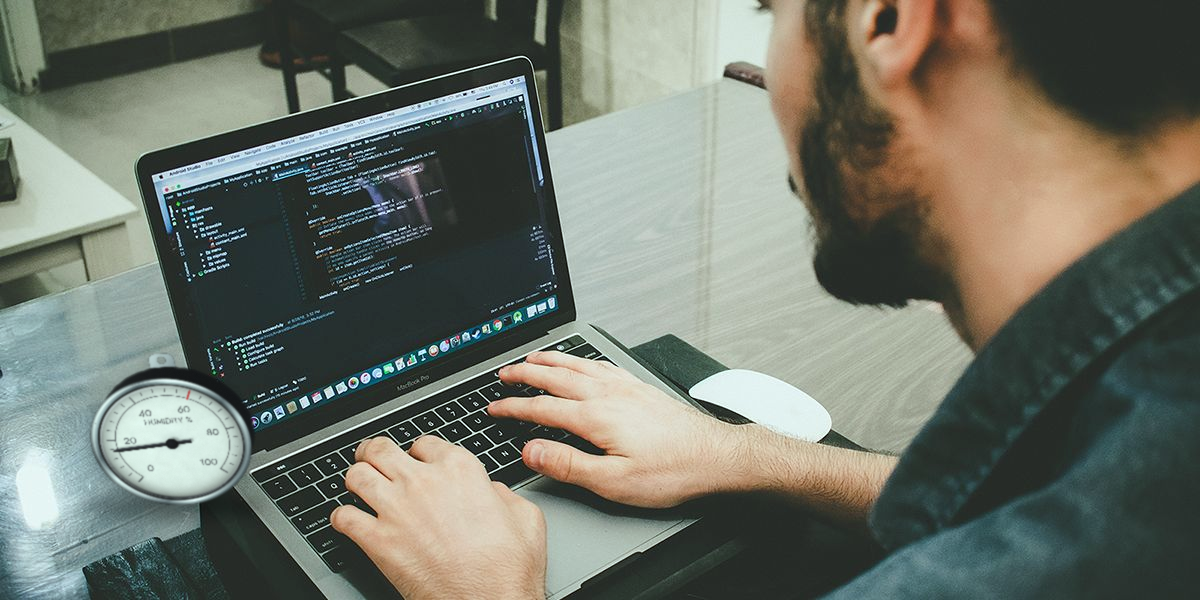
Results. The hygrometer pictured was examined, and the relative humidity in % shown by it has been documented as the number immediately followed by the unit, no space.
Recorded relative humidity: 16%
